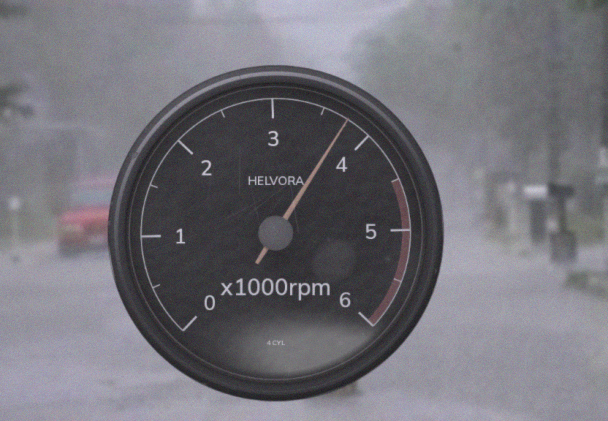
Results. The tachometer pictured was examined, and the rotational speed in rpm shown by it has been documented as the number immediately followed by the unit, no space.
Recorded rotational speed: 3750rpm
